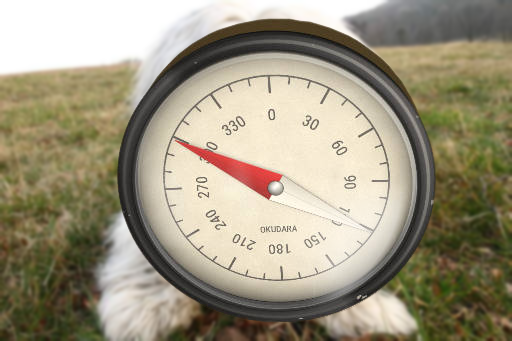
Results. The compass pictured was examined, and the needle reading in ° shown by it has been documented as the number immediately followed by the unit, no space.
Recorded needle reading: 300°
